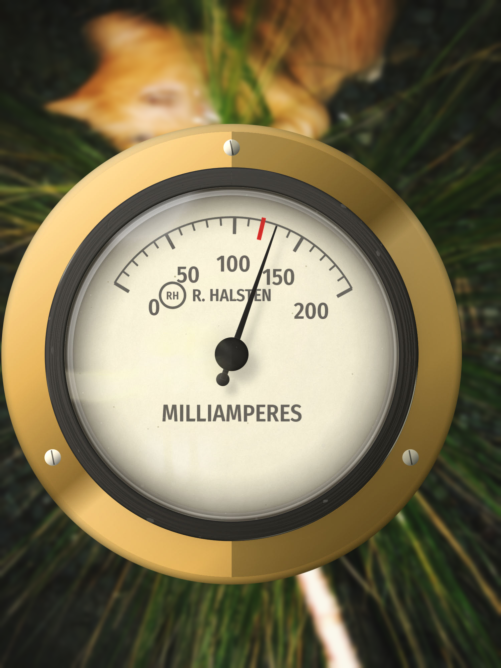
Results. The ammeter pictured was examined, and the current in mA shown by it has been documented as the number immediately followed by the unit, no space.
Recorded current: 130mA
